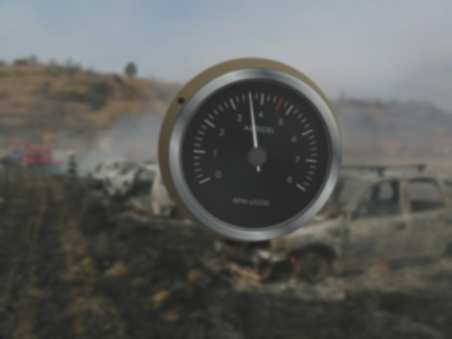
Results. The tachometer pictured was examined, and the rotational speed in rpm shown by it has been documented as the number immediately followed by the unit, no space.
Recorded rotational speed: 3600rpm
